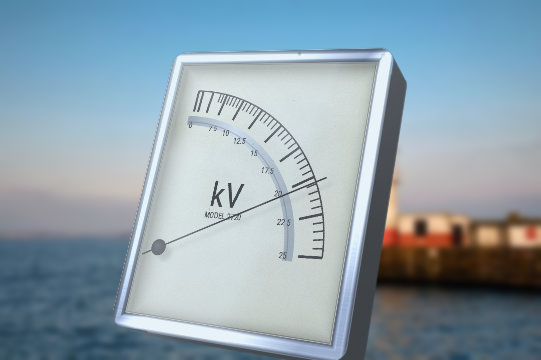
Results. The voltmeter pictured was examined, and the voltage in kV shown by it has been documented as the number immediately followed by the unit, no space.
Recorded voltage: 20.5kV
